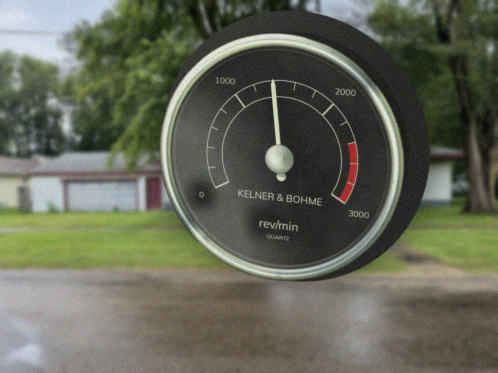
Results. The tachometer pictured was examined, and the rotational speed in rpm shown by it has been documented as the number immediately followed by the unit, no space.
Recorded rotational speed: 1400rpm
